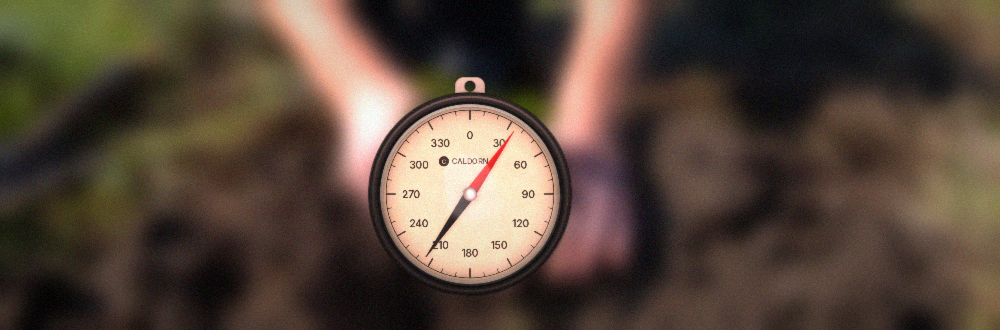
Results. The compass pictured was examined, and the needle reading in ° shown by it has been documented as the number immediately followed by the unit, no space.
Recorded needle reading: 35°
